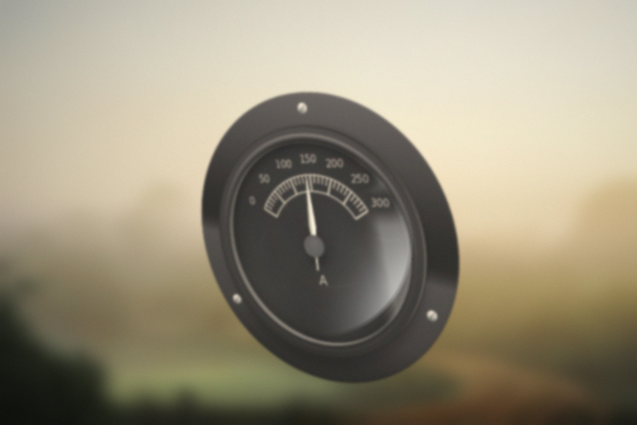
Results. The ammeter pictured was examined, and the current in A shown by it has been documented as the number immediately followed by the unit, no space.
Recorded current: 150A
